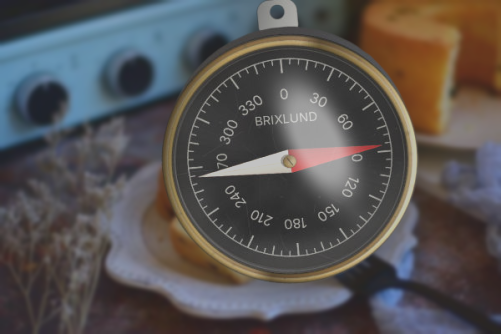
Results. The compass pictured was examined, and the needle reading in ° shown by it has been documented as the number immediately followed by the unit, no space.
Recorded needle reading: 85°
